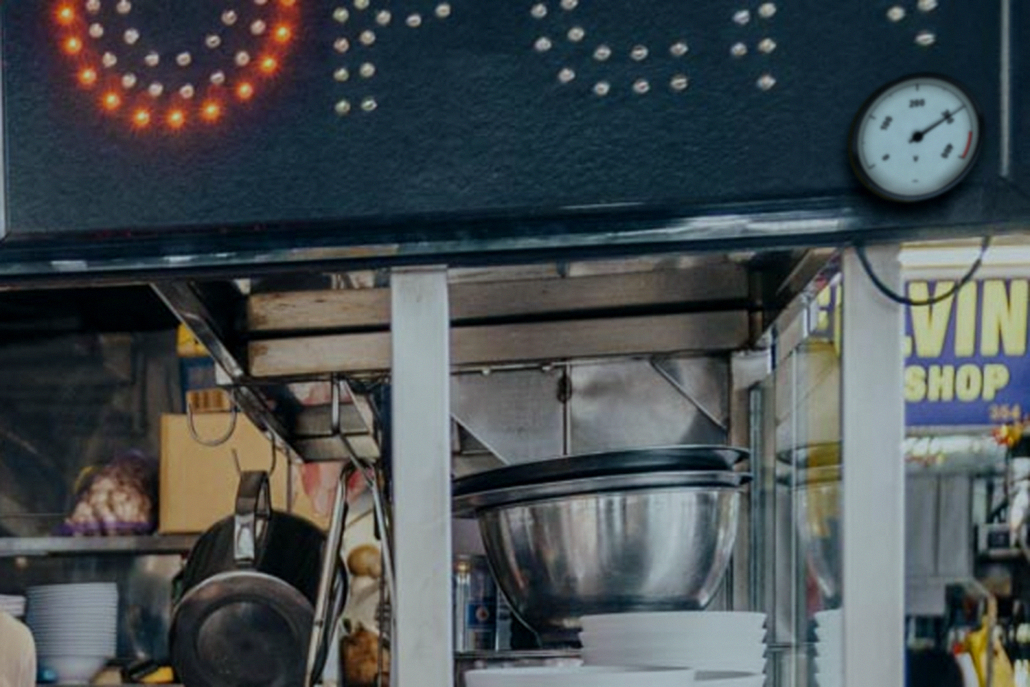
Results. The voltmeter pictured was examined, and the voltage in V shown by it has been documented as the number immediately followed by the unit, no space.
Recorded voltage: 300V
